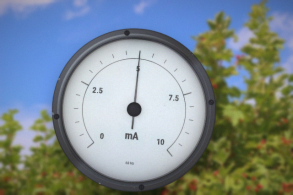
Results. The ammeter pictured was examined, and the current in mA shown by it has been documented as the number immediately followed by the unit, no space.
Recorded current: 5mA
